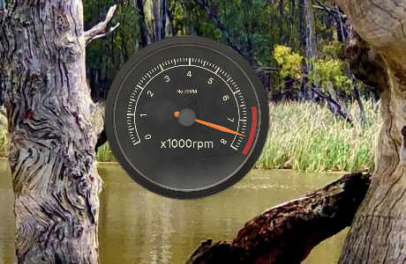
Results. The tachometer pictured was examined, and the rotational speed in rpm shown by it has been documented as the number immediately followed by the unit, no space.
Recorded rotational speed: 7500rpm
